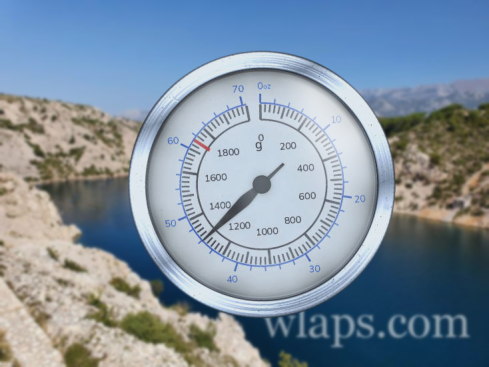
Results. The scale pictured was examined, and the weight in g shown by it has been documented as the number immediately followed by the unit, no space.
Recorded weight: 1300g
